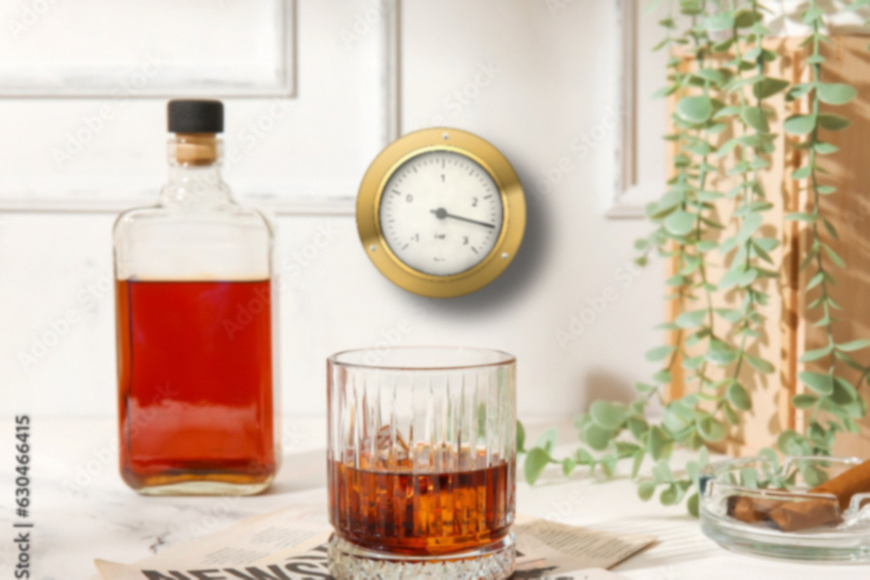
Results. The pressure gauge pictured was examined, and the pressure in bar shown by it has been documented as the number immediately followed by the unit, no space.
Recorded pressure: 2.5bar
